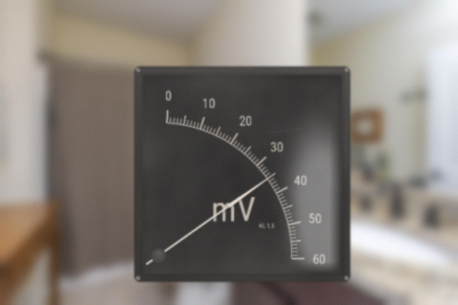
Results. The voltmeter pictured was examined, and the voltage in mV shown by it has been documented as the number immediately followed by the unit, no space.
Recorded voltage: 35mV
